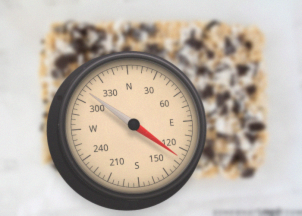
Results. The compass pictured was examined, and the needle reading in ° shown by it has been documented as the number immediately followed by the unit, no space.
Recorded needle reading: 130°
